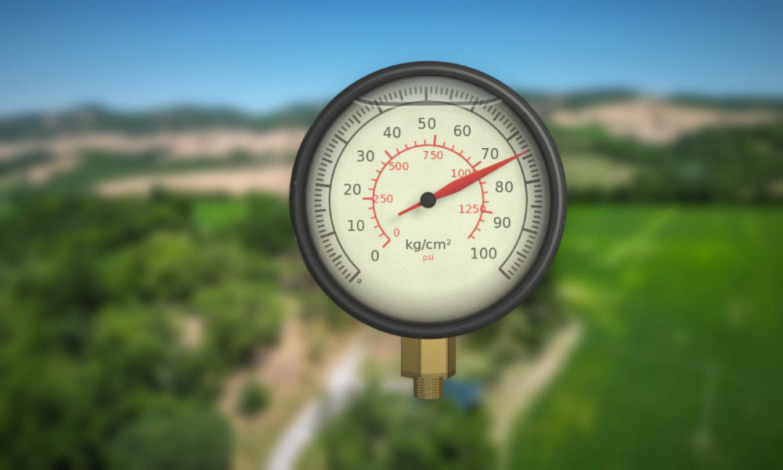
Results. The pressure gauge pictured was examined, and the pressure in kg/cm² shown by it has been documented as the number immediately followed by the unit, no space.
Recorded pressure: 74kg/cm²
